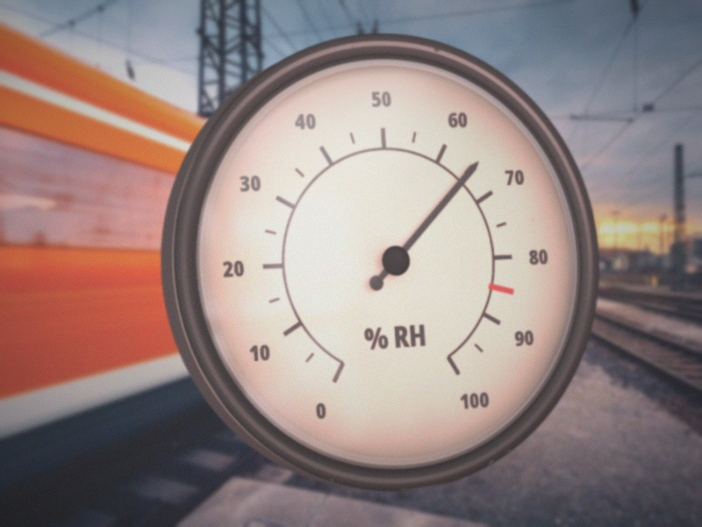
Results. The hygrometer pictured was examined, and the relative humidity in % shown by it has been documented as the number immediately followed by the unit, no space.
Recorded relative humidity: 65%
